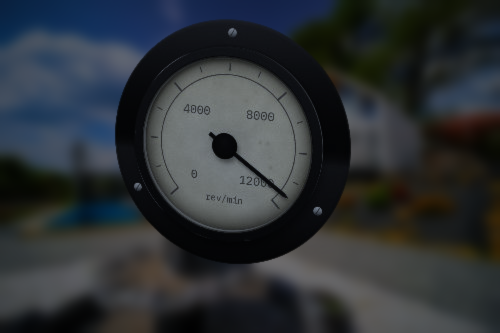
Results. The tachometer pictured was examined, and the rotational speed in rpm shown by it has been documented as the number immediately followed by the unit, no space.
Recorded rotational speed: 11500rpm
